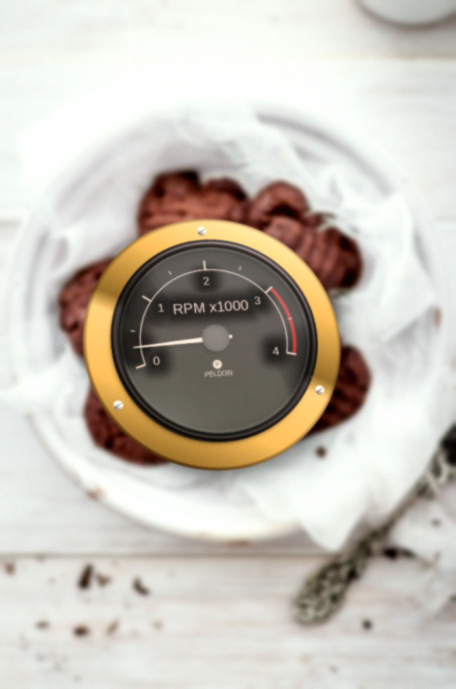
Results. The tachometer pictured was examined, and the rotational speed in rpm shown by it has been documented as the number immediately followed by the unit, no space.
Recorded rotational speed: 250rpm
